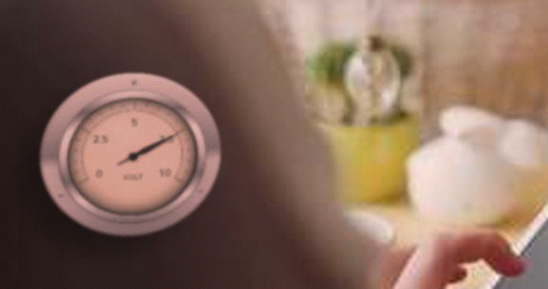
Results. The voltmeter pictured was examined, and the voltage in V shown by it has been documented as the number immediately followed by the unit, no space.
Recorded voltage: 7.5V
